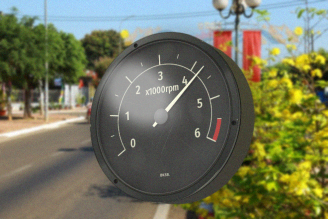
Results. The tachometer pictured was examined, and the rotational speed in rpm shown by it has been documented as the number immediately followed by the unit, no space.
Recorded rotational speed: 4250rpm
